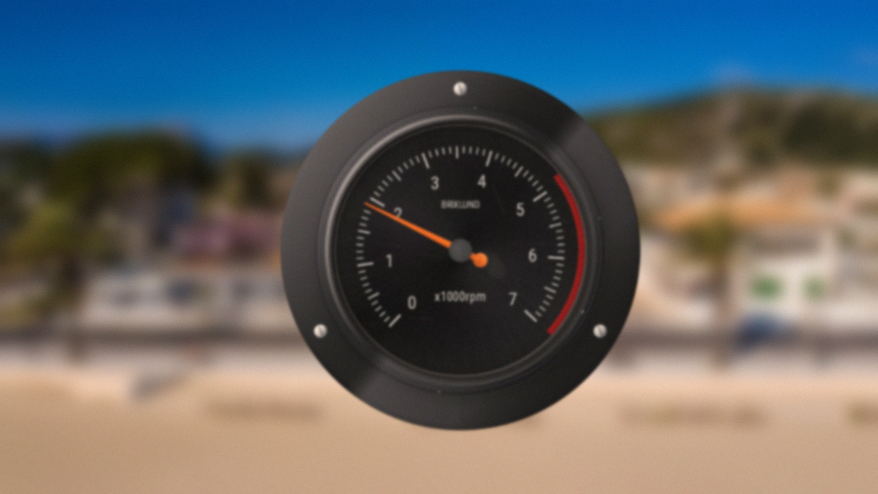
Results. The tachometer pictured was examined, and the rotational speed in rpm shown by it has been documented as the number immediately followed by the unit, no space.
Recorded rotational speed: 1900rpm
